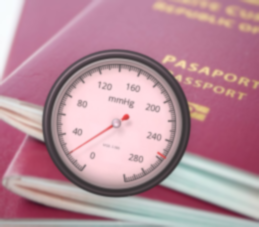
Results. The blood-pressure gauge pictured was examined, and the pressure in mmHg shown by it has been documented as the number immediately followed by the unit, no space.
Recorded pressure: 20mmHg
